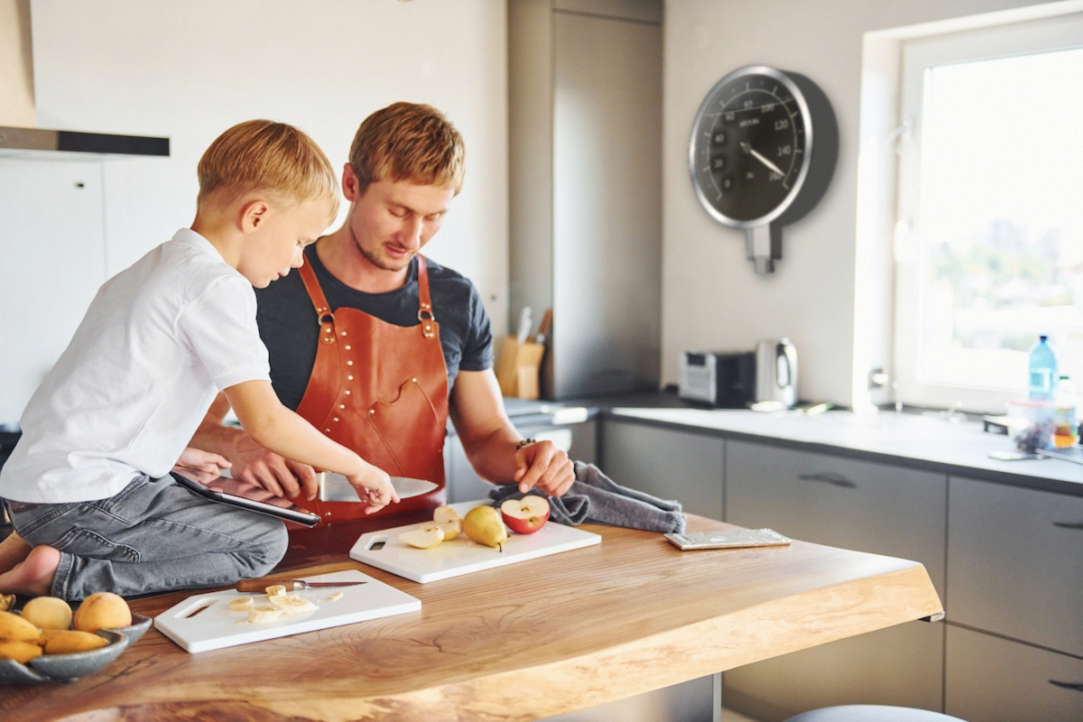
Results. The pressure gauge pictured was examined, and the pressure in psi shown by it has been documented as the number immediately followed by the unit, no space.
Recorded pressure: 155psi
